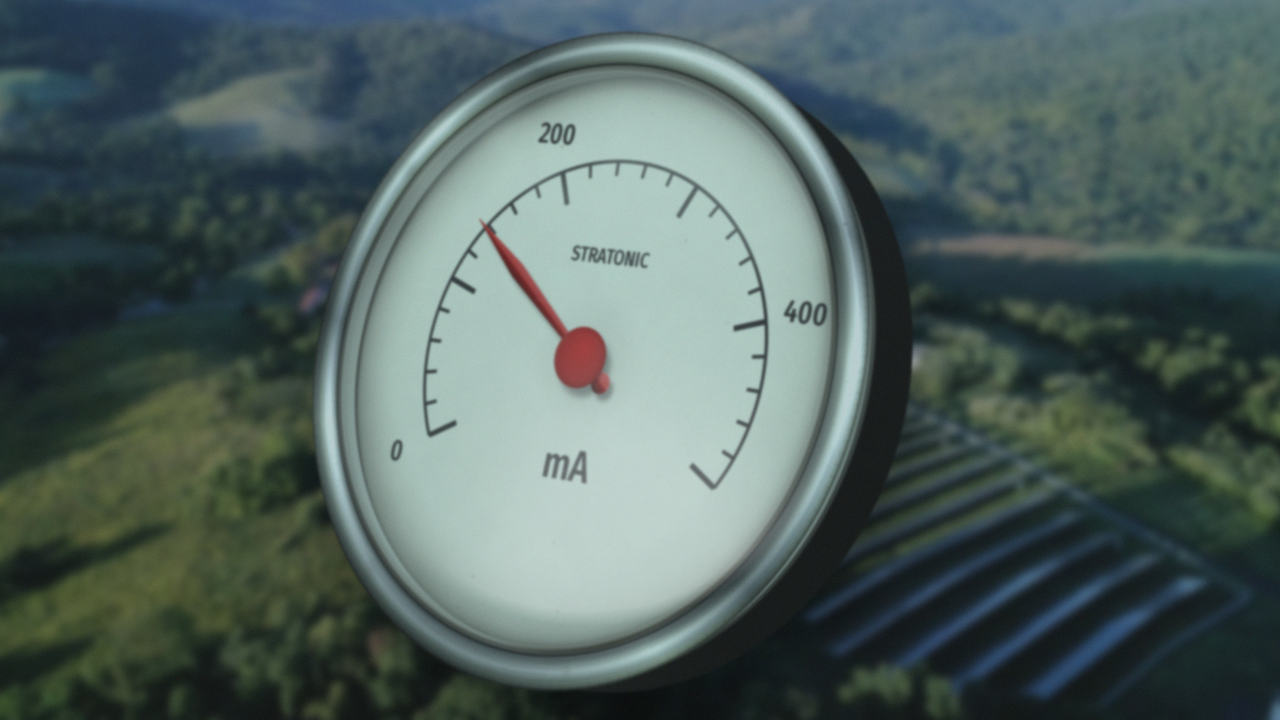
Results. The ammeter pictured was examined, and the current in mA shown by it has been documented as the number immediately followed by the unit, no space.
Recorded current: 140mA
